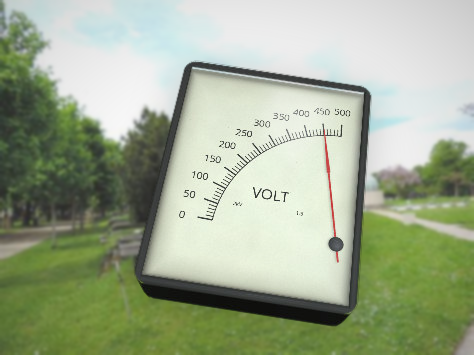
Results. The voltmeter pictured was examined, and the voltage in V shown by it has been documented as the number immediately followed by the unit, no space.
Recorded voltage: 450V
